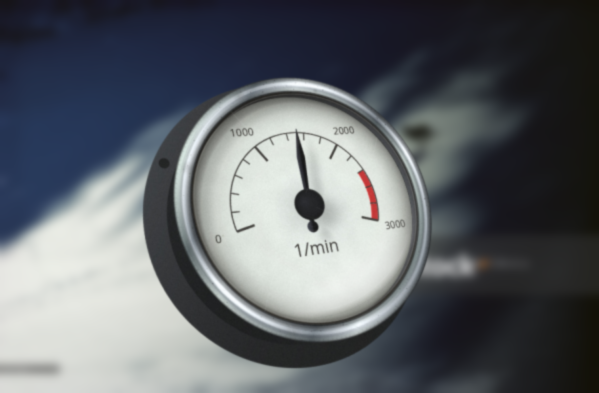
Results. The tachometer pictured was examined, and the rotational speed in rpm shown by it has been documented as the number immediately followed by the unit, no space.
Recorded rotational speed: 1500rpm
